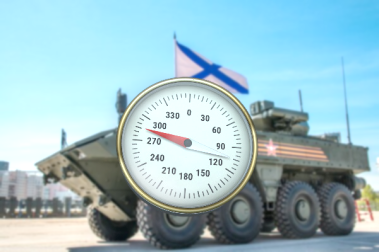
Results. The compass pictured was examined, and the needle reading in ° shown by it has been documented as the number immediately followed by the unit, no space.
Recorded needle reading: 285°
